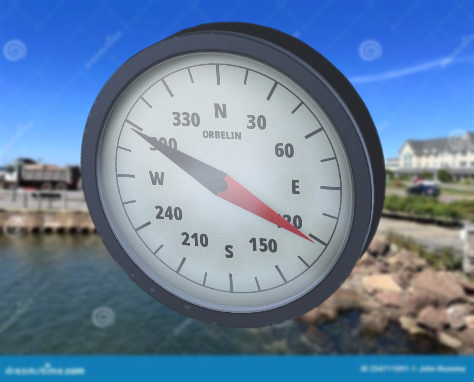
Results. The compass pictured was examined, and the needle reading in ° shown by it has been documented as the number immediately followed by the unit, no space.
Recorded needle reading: 120°
